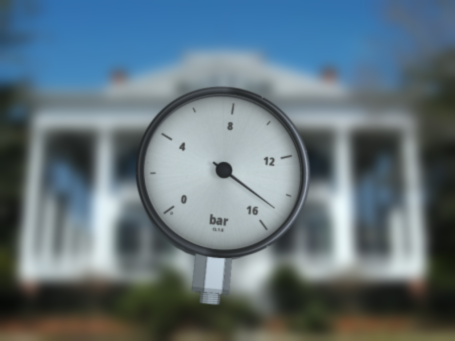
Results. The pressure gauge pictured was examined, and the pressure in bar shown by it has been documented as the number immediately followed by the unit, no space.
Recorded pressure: 15bar
